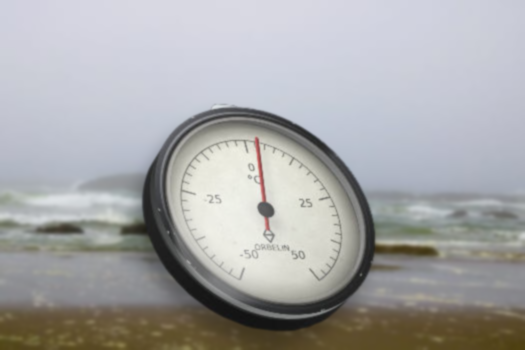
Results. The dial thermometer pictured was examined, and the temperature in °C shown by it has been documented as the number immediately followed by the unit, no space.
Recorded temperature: 2.5°C
